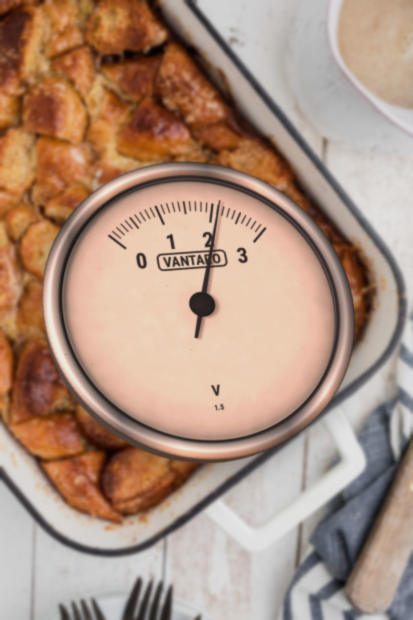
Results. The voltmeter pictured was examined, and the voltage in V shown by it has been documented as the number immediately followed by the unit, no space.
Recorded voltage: 2.1V
